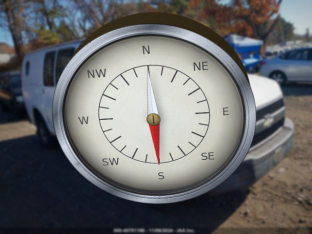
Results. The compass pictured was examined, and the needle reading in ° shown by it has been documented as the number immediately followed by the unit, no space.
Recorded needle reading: 180°
